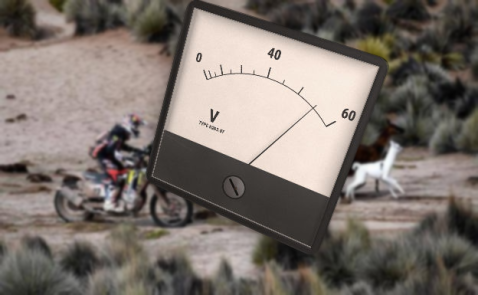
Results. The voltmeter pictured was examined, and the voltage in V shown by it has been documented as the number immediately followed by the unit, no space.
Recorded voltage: 55V
